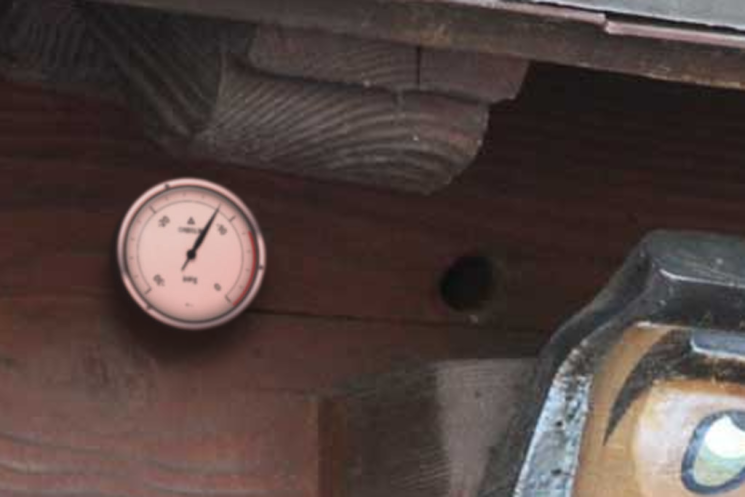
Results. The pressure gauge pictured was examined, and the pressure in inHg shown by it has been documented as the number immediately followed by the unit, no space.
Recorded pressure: -12inHg
